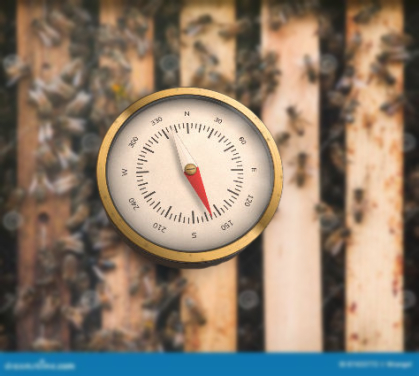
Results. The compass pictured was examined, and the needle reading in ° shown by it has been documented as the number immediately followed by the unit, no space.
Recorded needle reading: 160°
